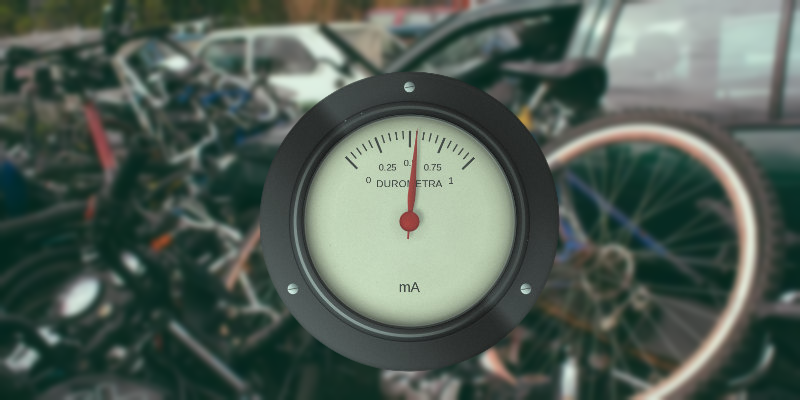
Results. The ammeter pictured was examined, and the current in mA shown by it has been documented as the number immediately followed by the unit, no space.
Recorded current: 0.55mA
